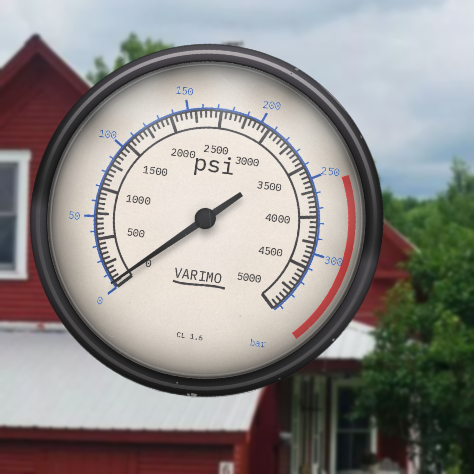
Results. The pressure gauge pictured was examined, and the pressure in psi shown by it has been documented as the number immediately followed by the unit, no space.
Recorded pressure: 50psi
